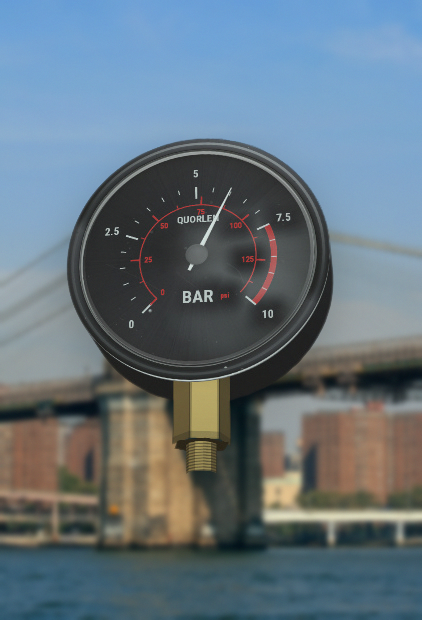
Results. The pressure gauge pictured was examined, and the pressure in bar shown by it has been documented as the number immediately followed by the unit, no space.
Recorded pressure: 6bar
